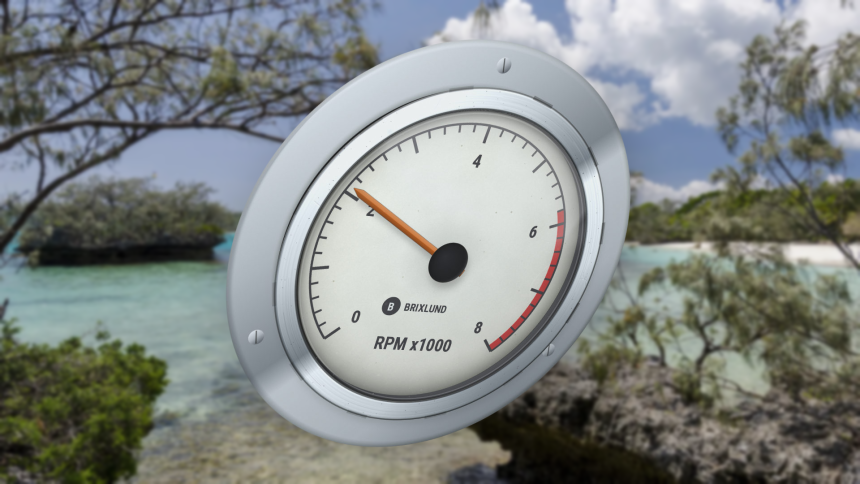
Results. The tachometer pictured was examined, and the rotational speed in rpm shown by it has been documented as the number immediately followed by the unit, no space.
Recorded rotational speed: 2100rpm
